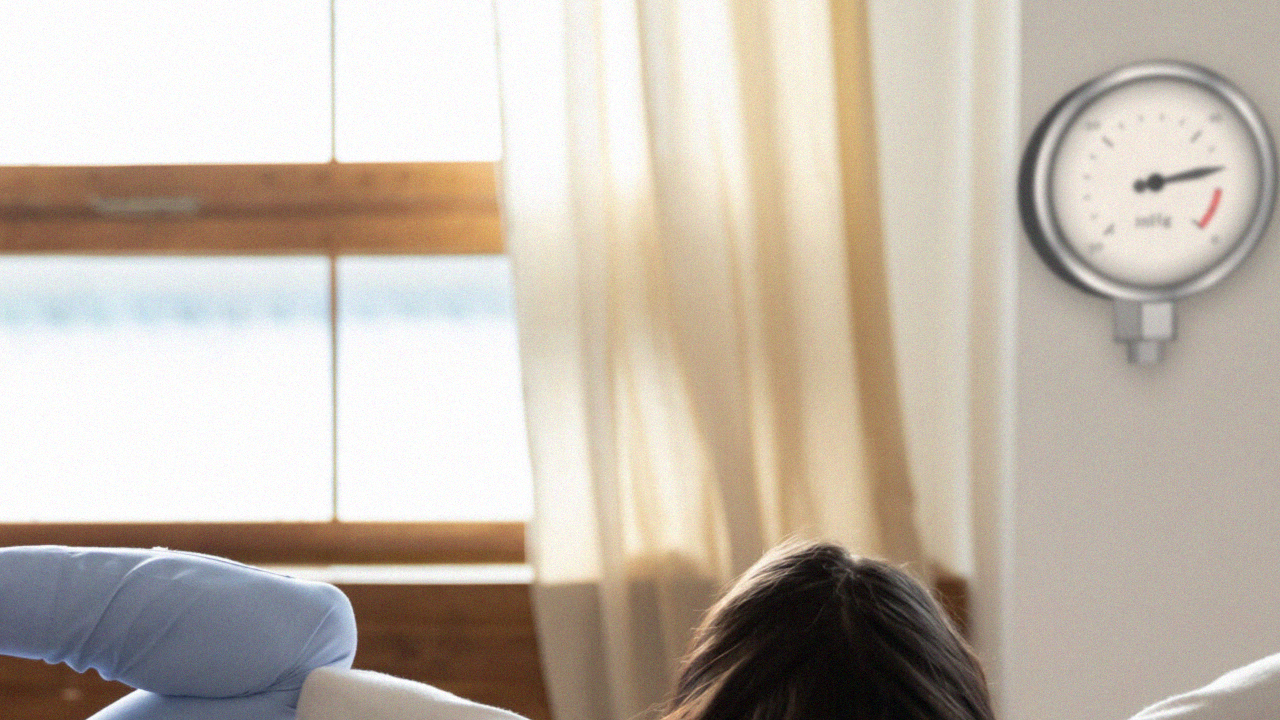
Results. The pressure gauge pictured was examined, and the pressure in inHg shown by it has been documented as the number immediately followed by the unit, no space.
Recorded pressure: -6inHg
